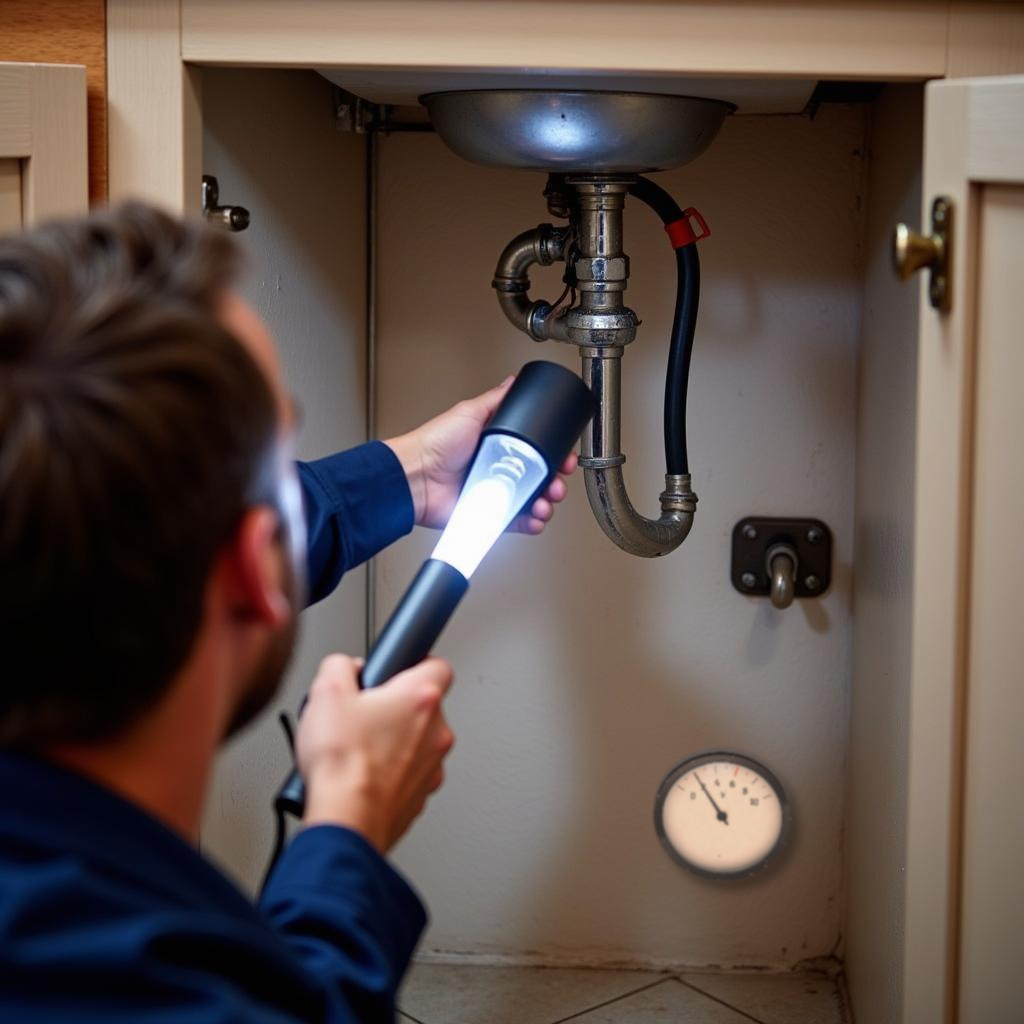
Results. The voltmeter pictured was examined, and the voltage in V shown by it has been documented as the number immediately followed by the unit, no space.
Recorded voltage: 2V
